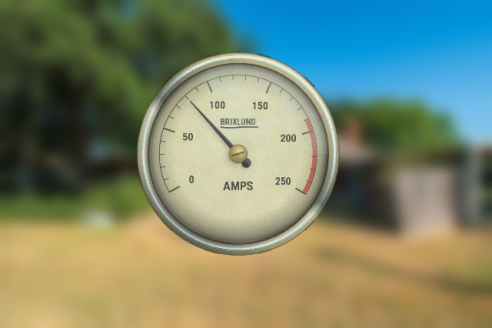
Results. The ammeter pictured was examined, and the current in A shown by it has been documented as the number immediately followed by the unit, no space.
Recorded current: 80A
